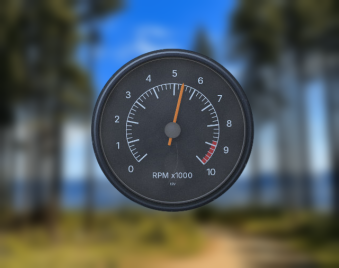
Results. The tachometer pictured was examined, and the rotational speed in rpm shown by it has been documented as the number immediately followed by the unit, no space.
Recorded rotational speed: 5400rpm
